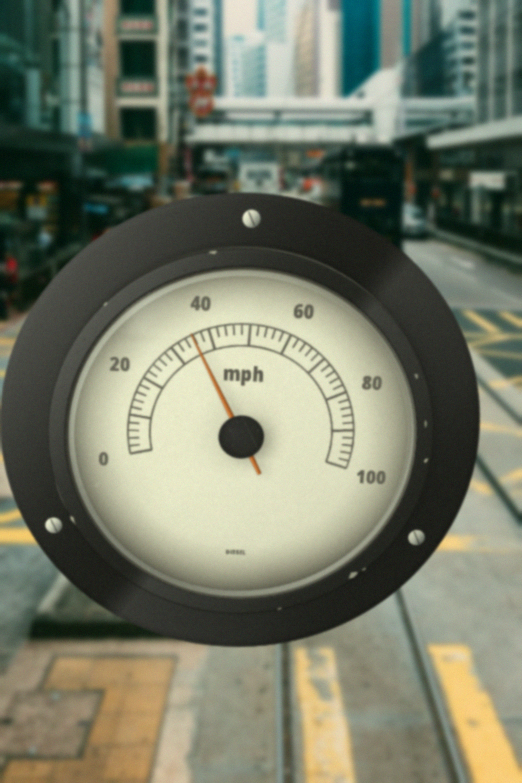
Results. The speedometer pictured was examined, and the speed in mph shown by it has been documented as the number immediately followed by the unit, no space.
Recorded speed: 36mph
